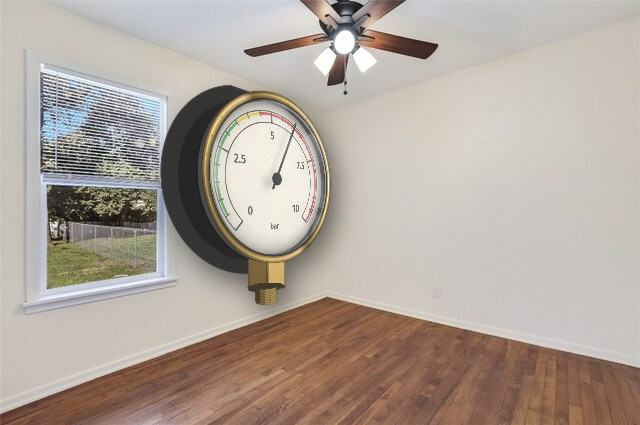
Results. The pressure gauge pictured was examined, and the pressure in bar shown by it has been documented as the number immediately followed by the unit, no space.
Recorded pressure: 6bar
